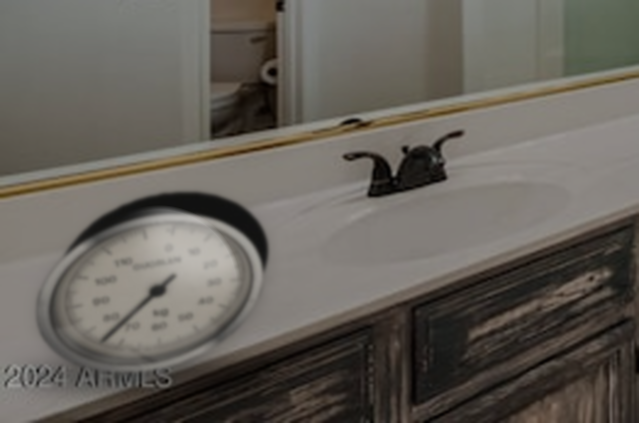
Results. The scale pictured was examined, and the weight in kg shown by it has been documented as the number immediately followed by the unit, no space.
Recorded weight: 75kg
